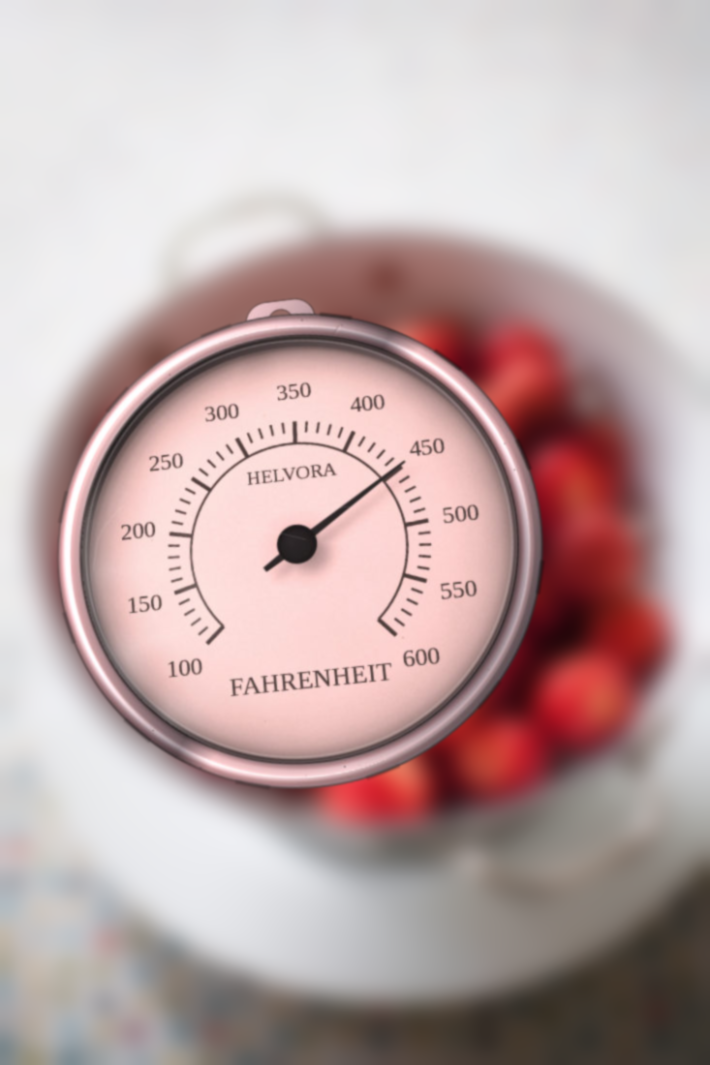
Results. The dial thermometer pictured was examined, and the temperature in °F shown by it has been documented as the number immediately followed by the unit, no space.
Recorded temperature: 450°F
